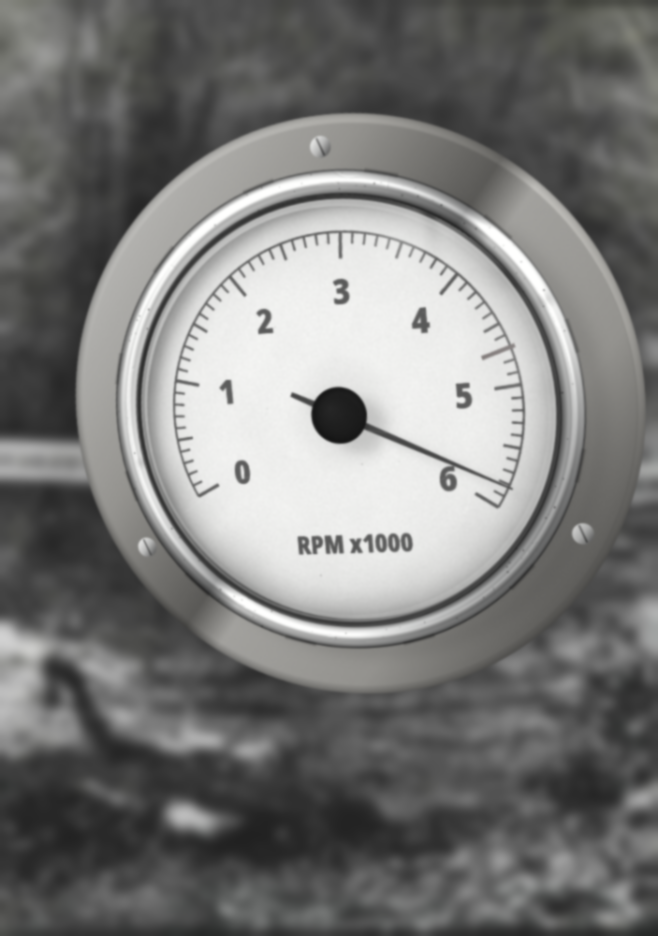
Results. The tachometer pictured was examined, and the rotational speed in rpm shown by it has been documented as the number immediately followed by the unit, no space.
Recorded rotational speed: 5800rpm
